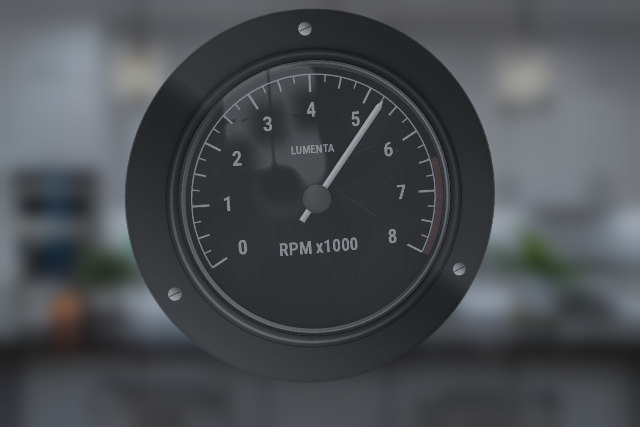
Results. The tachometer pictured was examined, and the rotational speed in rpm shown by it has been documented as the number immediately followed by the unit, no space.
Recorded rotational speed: 5250rpm
